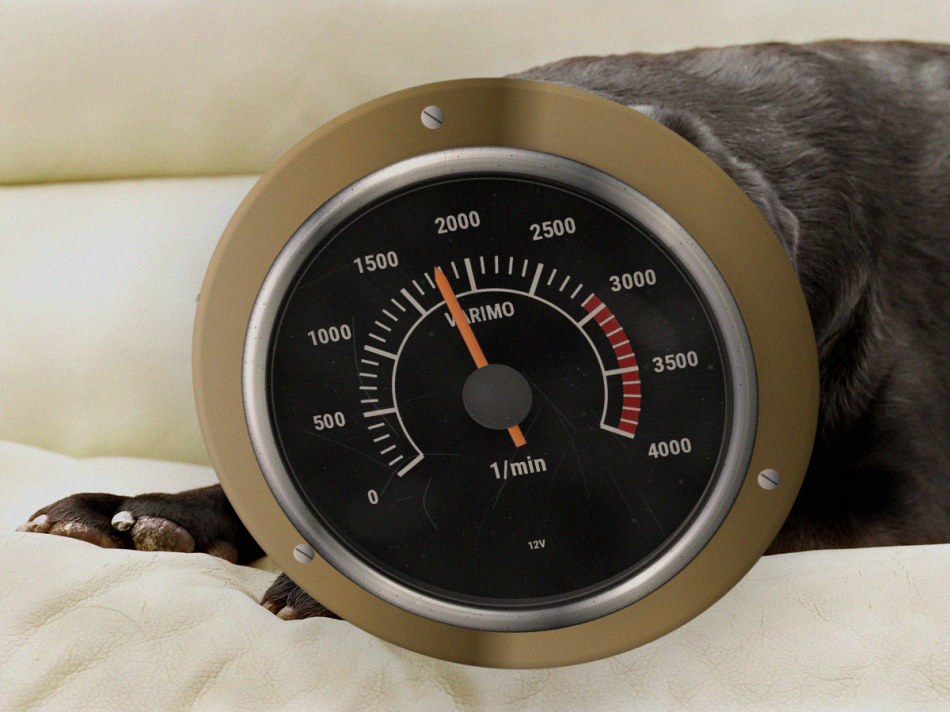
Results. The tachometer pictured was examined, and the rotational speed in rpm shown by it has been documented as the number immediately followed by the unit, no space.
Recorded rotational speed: 1800rpm
